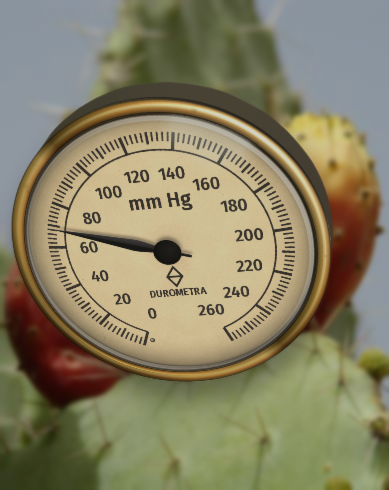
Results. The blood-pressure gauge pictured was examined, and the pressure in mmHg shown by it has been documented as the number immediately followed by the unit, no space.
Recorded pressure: 70mmHg
